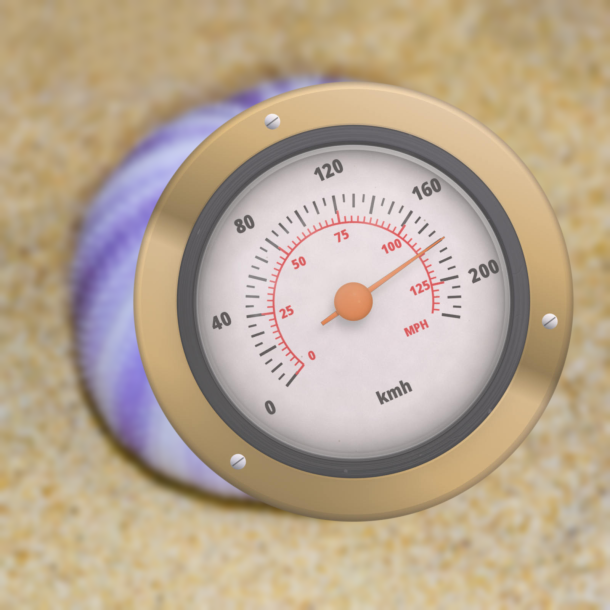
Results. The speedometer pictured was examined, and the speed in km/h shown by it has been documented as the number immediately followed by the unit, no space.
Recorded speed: 180km/h
